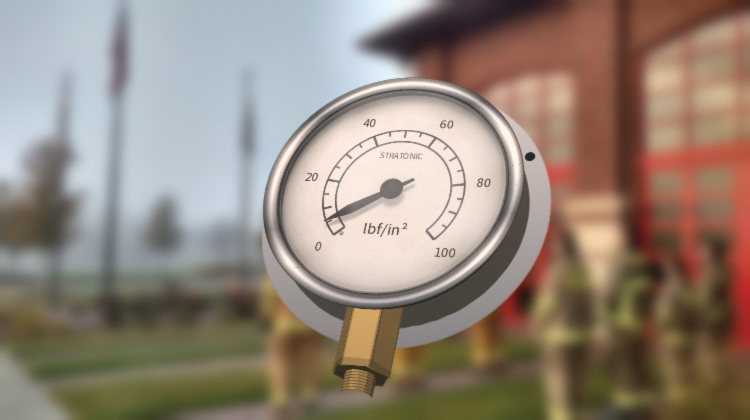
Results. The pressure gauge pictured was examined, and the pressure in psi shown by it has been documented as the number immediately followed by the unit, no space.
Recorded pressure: 5psi
